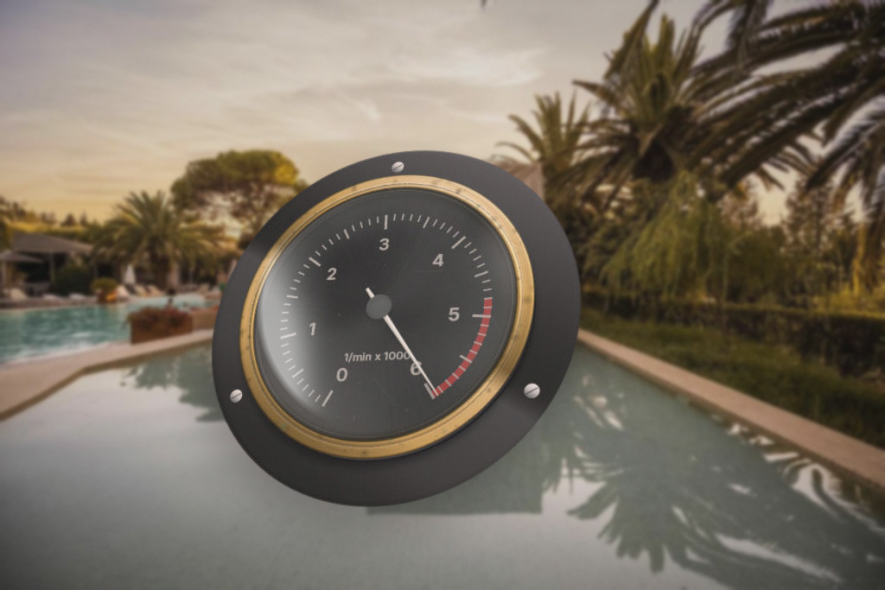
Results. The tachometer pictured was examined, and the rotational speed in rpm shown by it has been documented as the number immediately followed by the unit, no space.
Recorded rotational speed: 5950rpm
